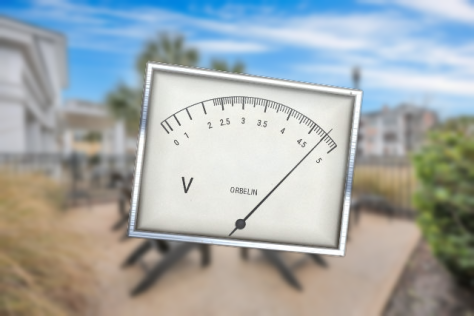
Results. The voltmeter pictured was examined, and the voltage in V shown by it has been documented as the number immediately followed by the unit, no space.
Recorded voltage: 4.75V
